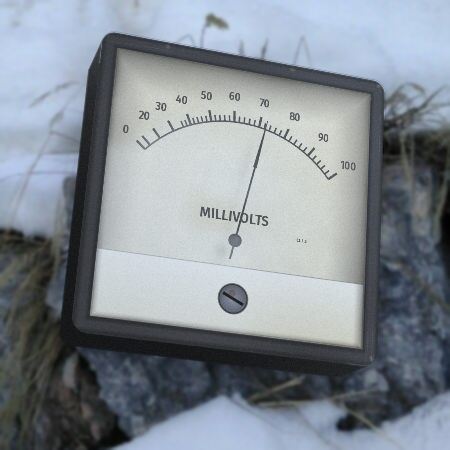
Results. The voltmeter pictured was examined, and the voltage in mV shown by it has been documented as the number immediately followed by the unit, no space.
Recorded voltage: 72mV
